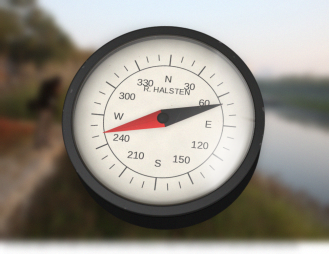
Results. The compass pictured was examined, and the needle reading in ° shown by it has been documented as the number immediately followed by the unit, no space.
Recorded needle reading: 250°
